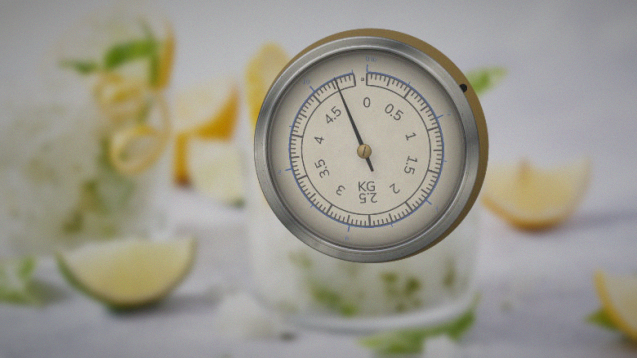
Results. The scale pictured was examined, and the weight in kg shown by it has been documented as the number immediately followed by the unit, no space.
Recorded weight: 4.8kg
